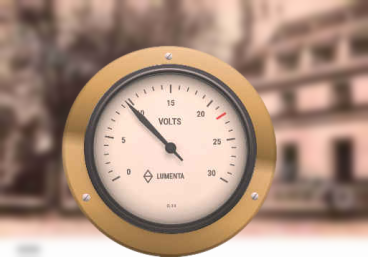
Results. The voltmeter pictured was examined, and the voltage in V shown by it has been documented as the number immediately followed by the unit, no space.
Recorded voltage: 9.5V
